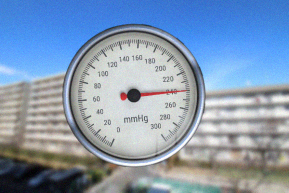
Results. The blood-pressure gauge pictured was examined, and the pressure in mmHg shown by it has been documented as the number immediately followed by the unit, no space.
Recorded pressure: 240mmHg
